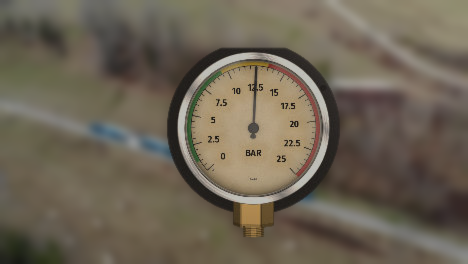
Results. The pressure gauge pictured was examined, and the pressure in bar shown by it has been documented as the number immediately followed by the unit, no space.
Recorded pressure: 12.5bar
